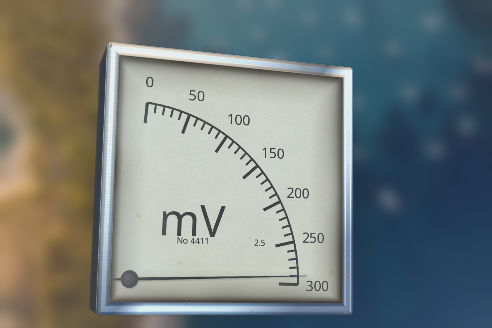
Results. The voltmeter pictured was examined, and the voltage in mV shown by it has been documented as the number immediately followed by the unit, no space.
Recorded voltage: 290mV
